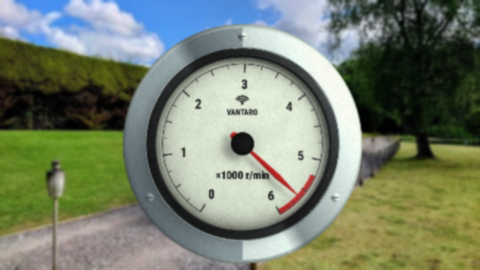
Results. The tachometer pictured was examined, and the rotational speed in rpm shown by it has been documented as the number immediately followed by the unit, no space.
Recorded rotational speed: 5625rpm
